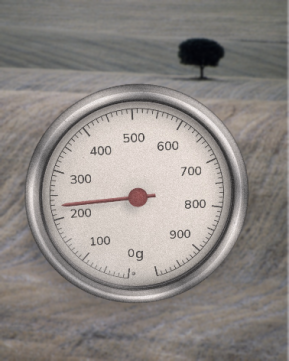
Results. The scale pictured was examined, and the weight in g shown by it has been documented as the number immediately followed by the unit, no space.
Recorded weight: 230g
